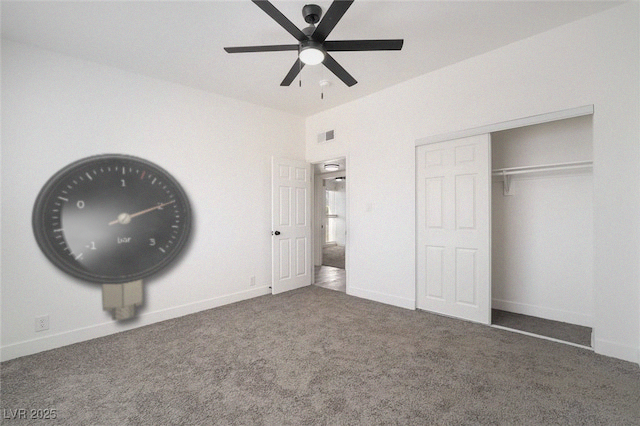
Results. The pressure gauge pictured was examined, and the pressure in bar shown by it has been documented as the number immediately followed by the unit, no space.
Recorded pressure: 2bar
